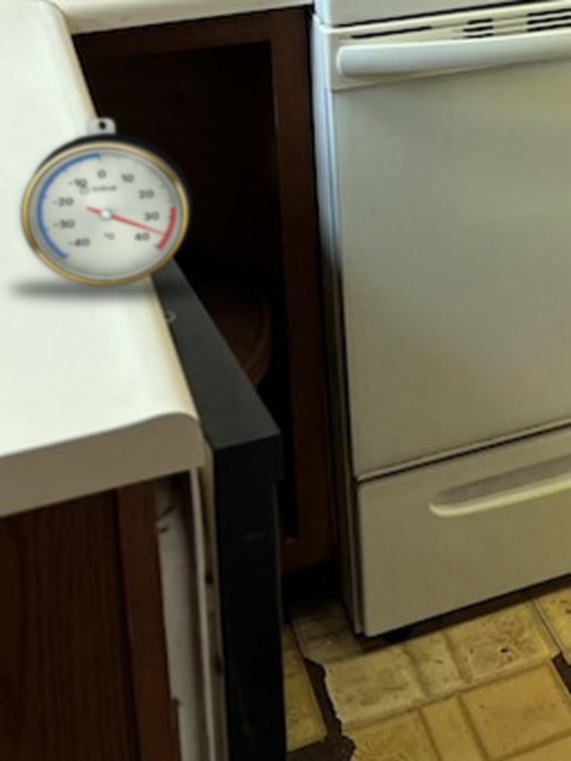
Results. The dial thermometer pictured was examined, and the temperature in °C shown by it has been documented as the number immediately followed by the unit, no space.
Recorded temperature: 35°C
